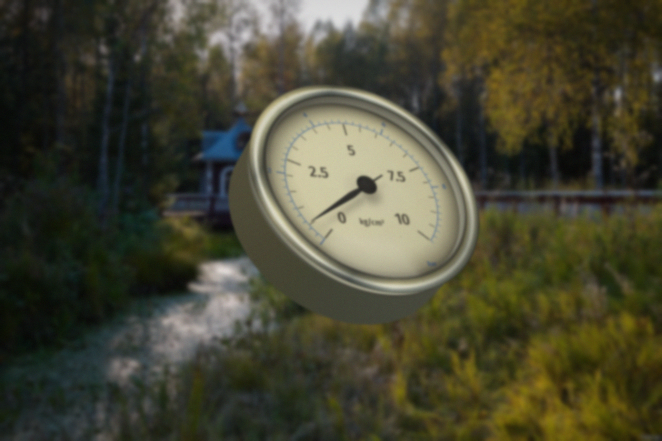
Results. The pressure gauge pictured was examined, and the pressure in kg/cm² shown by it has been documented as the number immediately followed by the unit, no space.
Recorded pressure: 0.5kg/cm²
